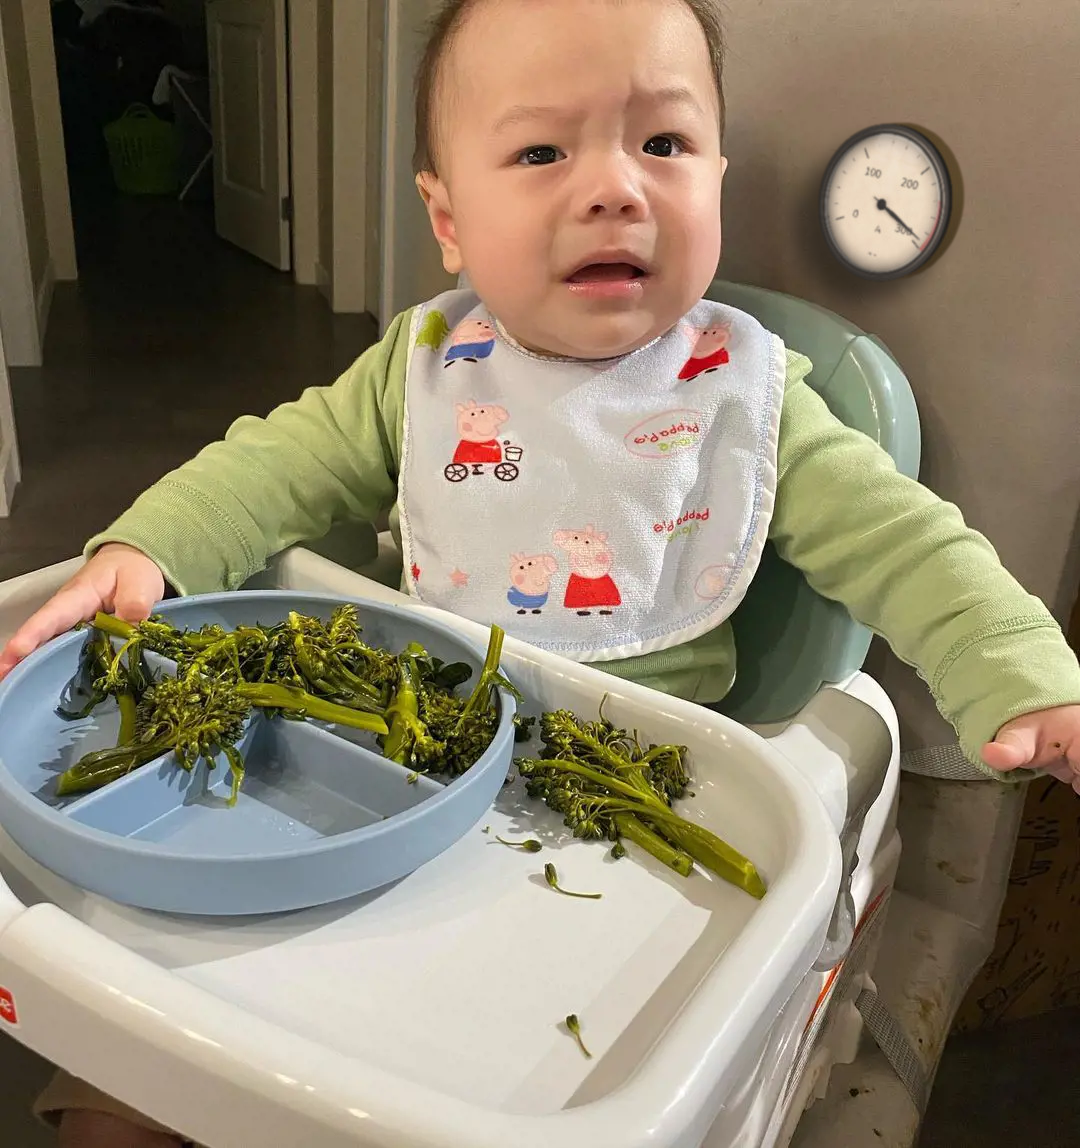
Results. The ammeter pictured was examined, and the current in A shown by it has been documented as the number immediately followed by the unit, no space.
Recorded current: 290A
